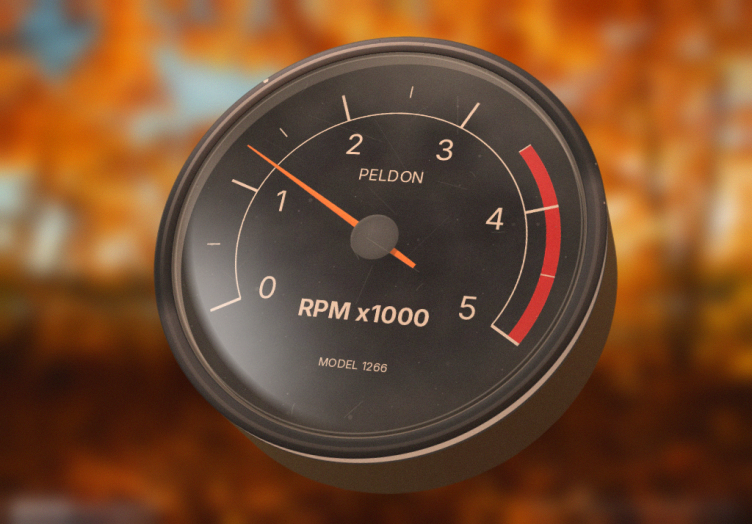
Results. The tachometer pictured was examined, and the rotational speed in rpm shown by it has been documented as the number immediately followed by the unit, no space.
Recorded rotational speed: 1250rpm
